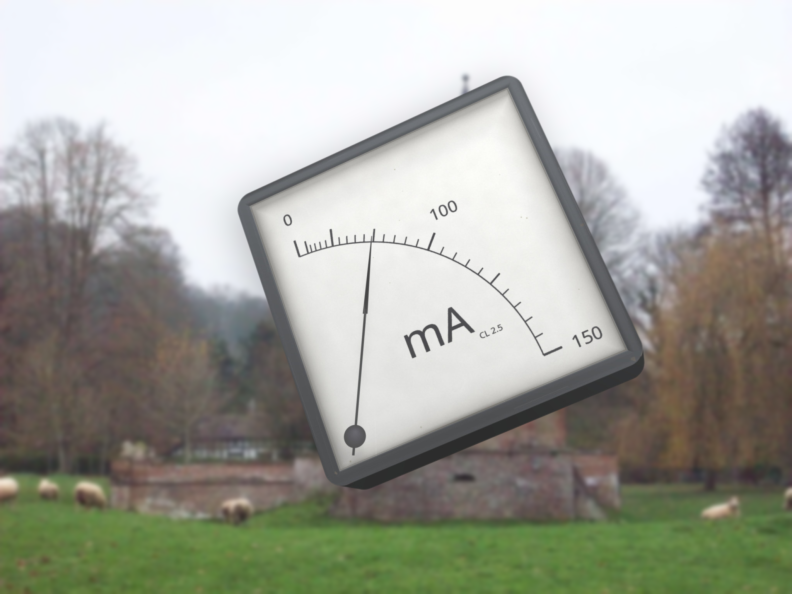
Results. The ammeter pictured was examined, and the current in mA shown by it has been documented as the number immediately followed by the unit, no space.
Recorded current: 75mA
